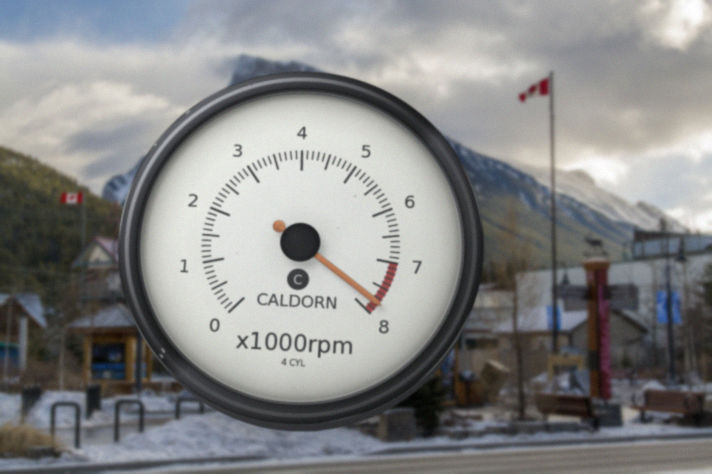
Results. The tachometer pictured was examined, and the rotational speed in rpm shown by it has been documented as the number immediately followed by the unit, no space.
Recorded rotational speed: 7800rpm
